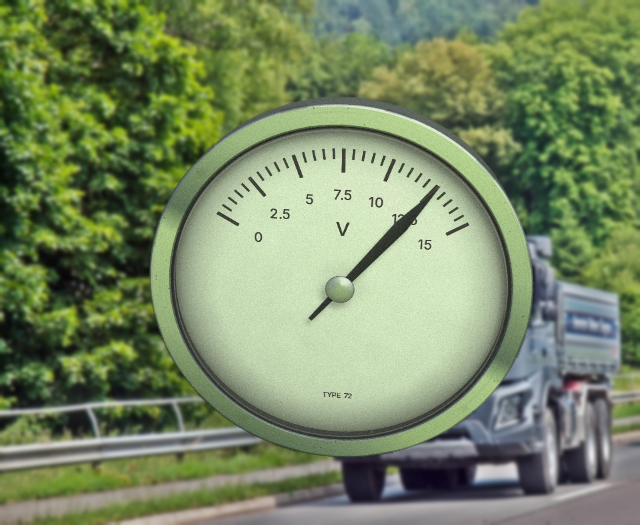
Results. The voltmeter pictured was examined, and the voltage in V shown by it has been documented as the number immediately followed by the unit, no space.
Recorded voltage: 12.5V
